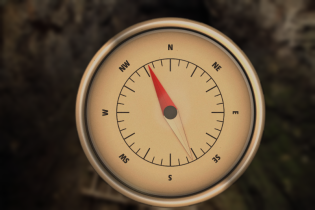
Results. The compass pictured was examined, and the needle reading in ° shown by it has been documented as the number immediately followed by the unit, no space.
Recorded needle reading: 335°
